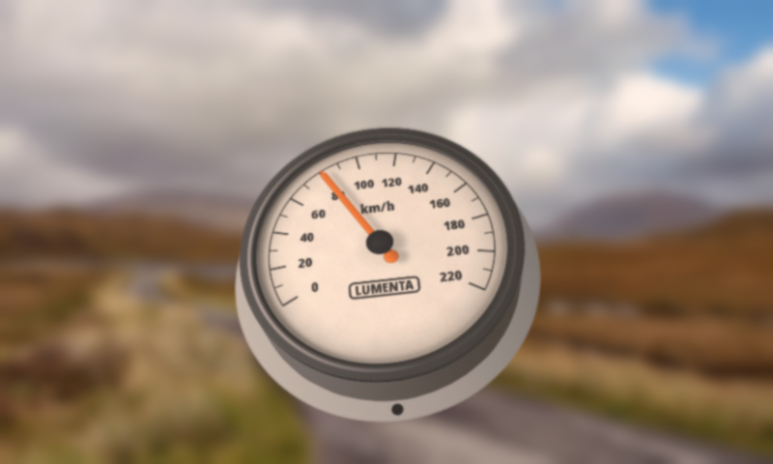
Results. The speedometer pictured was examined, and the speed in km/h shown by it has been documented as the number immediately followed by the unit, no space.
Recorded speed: 80km/h
